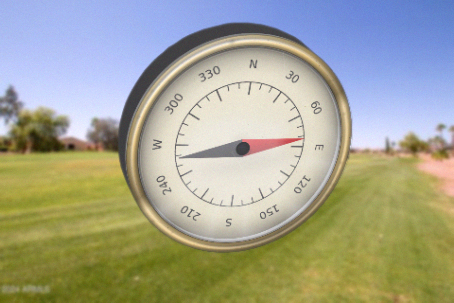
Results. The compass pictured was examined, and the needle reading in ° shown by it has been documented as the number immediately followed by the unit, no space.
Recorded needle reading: 80°
